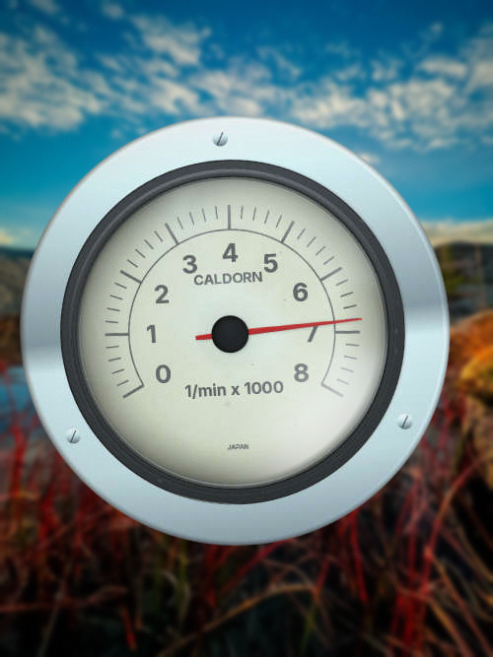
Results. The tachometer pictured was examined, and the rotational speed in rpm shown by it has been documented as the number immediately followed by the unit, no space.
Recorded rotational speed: 6800rpm
